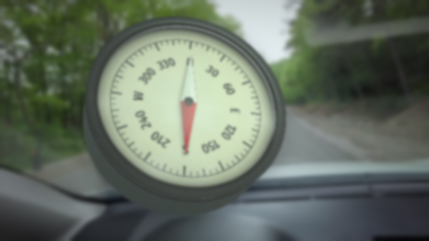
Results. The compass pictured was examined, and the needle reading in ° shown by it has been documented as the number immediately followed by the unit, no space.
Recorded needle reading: 180°
